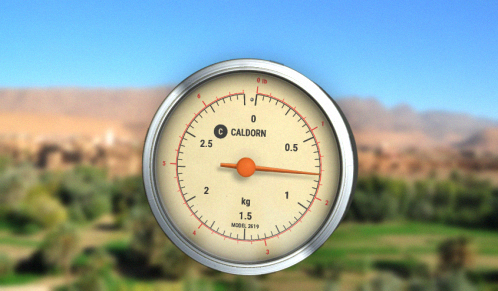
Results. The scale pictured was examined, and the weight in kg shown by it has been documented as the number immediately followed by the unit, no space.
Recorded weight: 0.75kg
